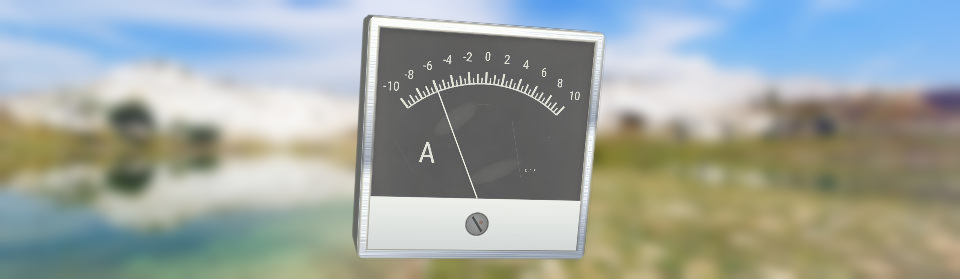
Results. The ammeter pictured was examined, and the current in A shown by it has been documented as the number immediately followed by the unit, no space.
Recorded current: -6A
